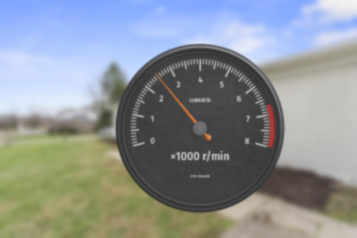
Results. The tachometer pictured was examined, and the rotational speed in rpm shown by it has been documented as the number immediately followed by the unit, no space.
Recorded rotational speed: 2500rpm
